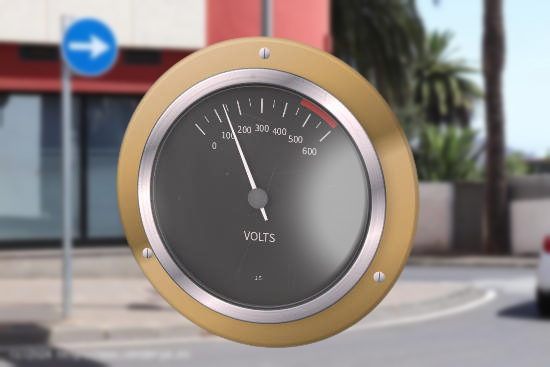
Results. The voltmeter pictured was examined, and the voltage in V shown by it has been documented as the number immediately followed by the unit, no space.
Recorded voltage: 150V
